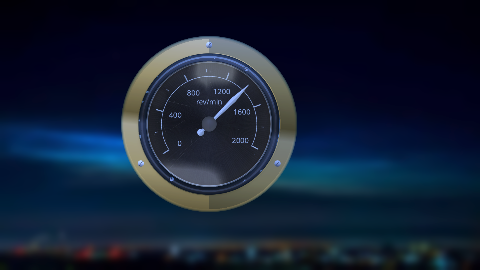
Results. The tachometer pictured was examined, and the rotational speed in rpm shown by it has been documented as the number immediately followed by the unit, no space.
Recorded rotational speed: 1400rpm
